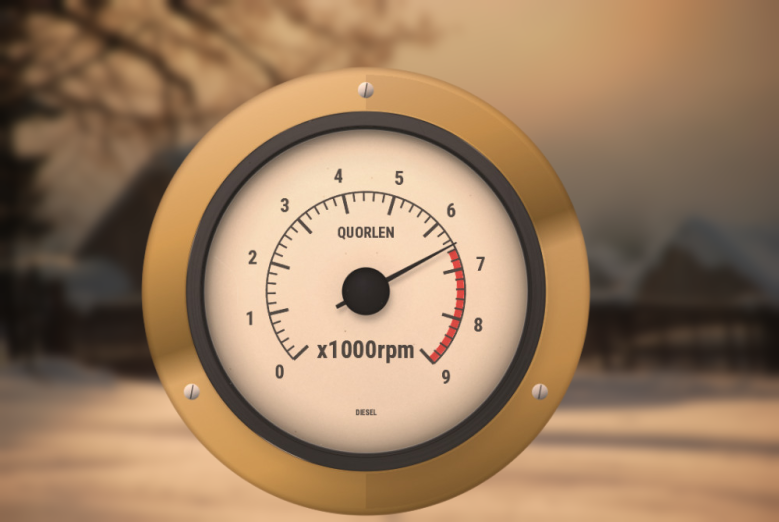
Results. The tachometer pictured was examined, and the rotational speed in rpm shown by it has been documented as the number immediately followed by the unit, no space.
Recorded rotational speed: 6500rpm
